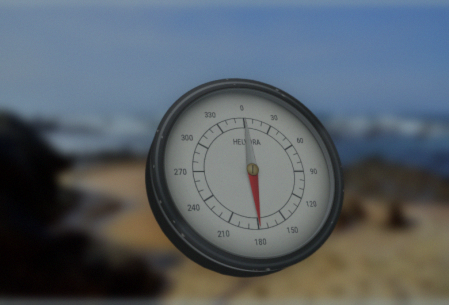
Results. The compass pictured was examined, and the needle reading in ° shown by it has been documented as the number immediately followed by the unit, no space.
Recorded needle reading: 180°
